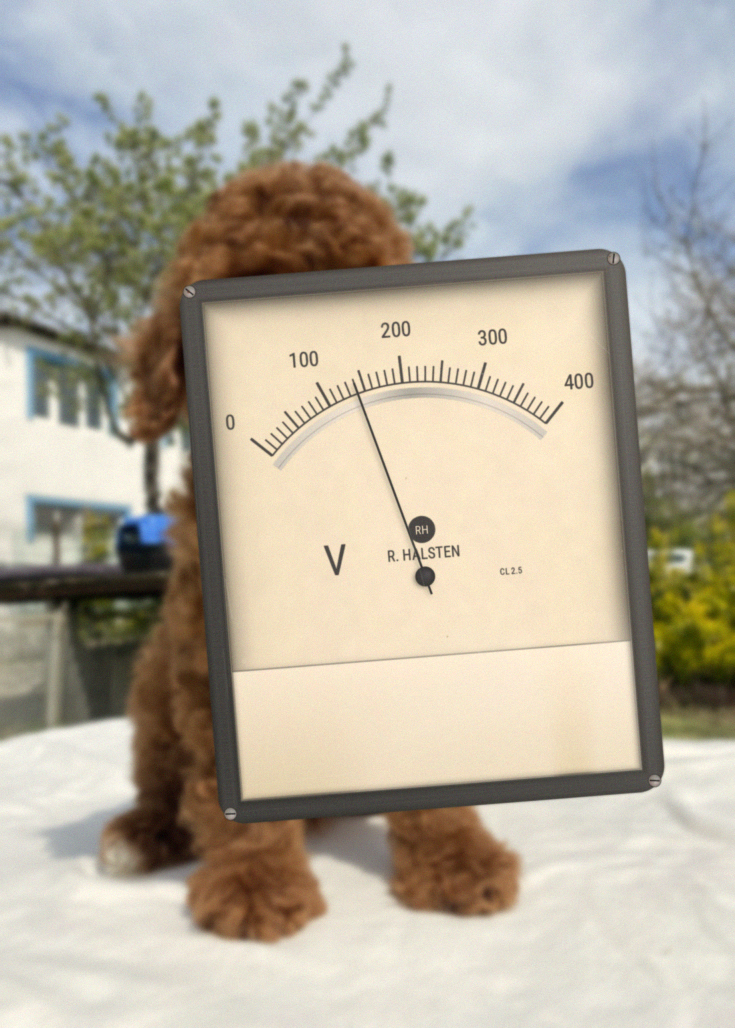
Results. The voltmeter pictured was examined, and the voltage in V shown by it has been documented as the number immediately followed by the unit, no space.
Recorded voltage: 140V
